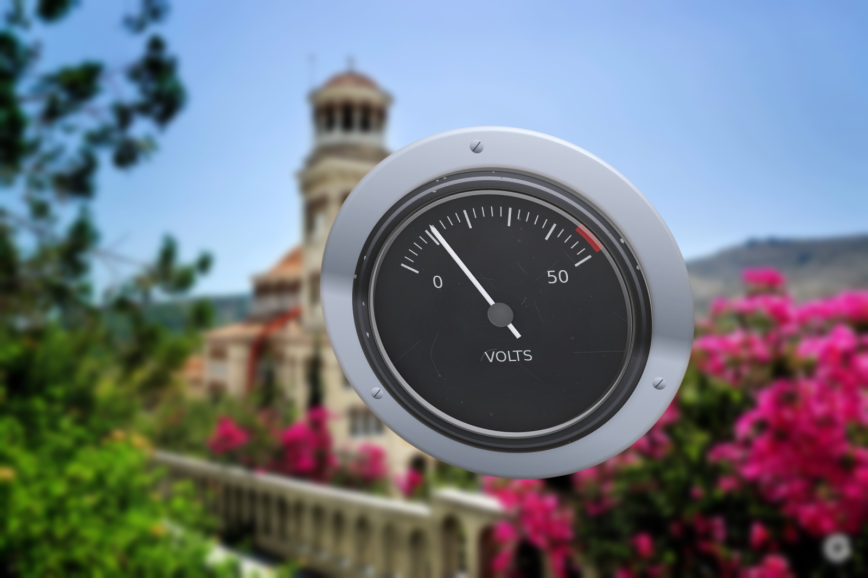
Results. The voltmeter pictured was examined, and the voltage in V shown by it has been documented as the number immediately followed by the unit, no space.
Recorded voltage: 12V
